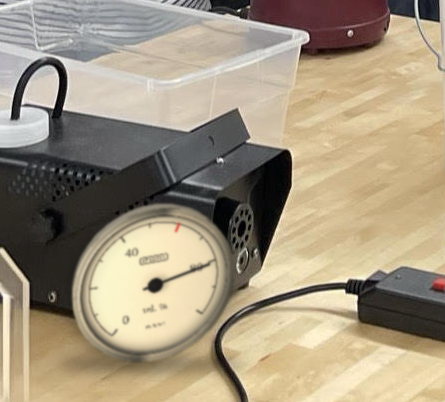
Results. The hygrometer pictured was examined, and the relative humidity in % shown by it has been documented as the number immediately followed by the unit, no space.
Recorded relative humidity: 80%
